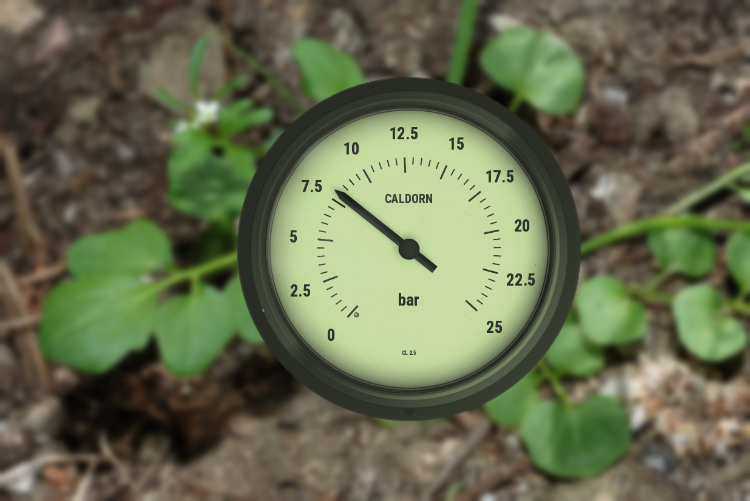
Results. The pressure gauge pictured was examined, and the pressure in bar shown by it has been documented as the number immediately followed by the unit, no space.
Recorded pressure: 8bar
